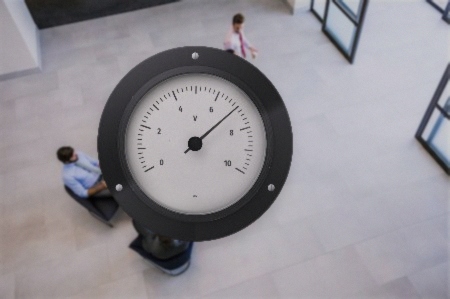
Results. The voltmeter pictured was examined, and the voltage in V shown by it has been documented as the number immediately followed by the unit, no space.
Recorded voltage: 7V
